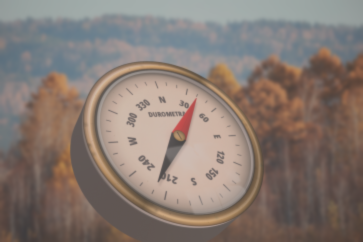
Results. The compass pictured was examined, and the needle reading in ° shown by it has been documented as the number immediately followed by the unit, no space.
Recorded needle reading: 40°
